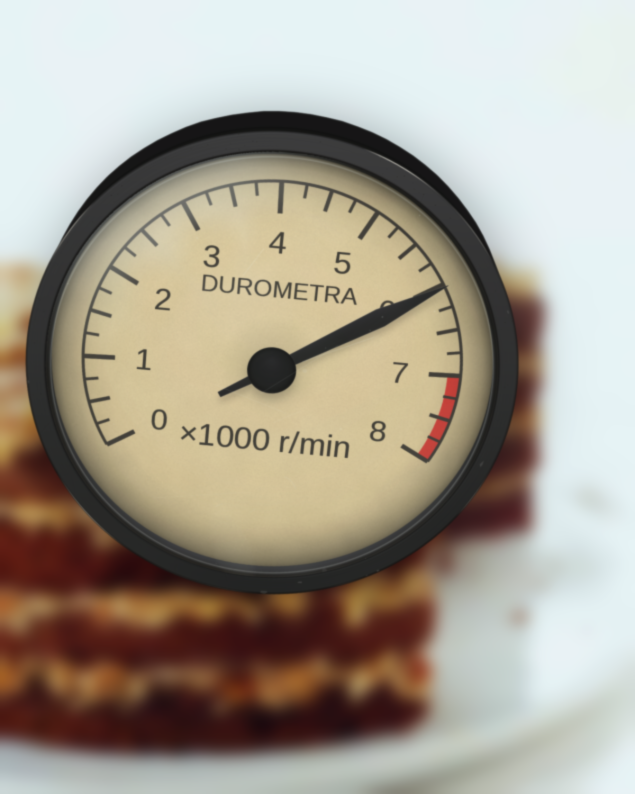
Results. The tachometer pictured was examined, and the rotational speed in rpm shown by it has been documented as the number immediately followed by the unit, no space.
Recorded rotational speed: 6000rpm
